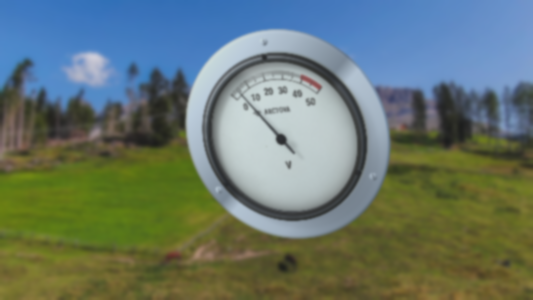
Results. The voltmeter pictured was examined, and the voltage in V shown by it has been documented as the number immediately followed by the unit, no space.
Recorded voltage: 5V
